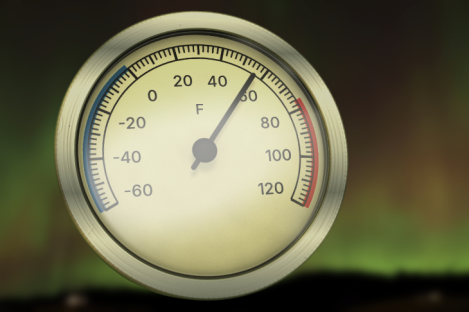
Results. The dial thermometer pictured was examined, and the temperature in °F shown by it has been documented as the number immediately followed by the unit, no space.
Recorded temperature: 56°F
